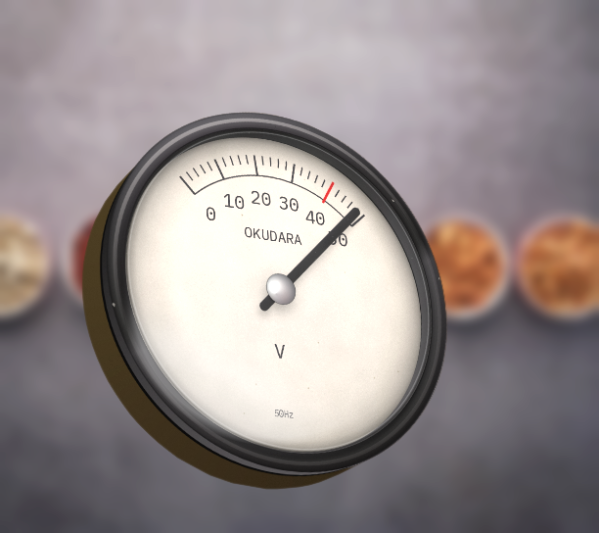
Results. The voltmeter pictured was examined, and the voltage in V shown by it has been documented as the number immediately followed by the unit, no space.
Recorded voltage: 48V
